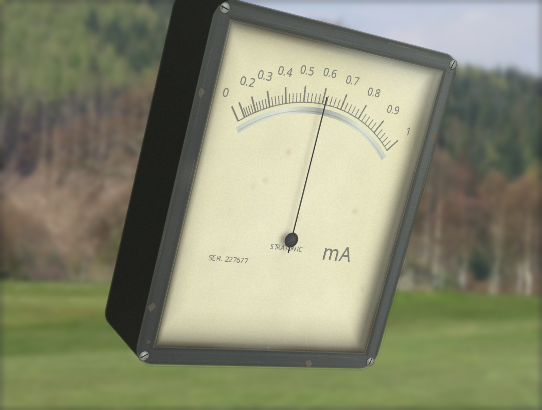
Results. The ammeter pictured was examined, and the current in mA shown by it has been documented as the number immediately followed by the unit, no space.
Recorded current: 0.6mA
